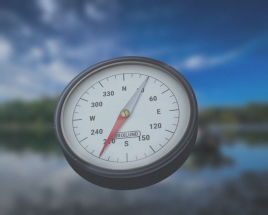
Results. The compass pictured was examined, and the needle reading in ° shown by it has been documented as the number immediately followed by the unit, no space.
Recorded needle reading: 210°
